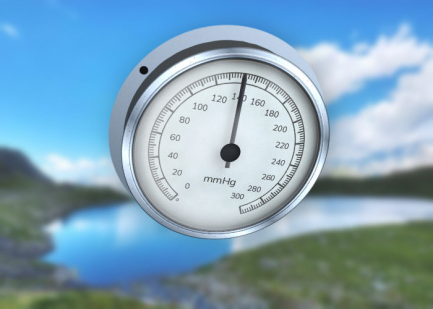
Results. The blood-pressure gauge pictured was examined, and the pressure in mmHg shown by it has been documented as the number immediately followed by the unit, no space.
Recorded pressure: 140mmHg
